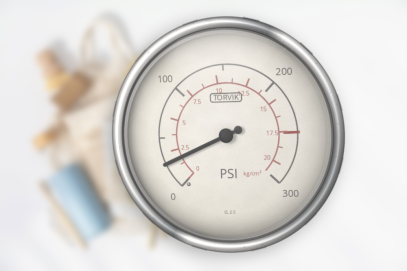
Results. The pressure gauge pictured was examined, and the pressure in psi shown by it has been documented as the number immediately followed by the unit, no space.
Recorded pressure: 25psi
